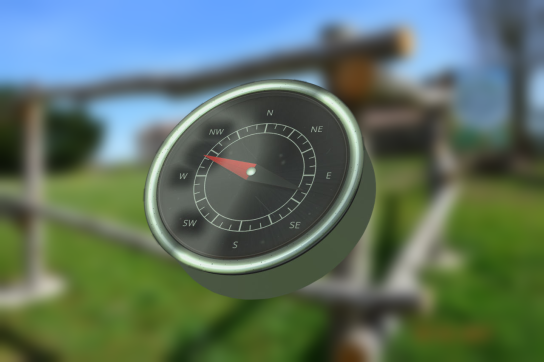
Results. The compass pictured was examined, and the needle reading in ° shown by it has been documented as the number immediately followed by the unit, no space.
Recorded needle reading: 290°
